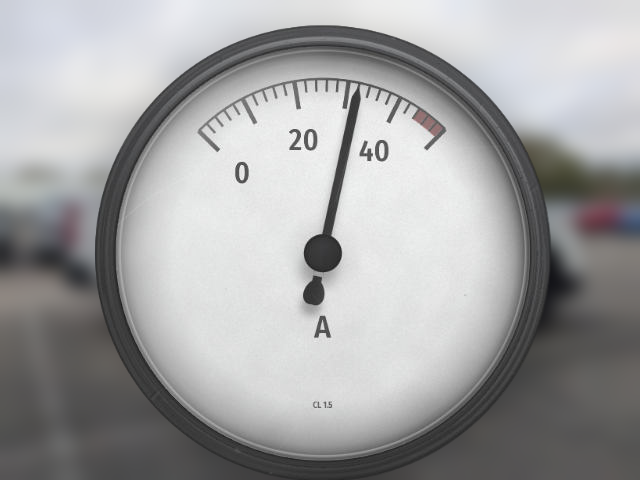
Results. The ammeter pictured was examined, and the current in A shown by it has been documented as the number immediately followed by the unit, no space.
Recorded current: 32A
